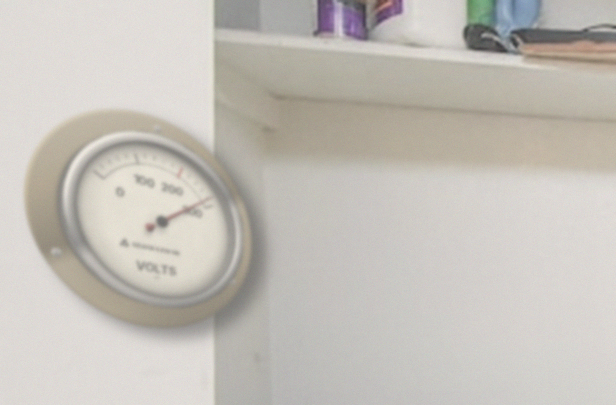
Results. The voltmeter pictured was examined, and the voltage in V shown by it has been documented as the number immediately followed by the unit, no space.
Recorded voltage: 280V
